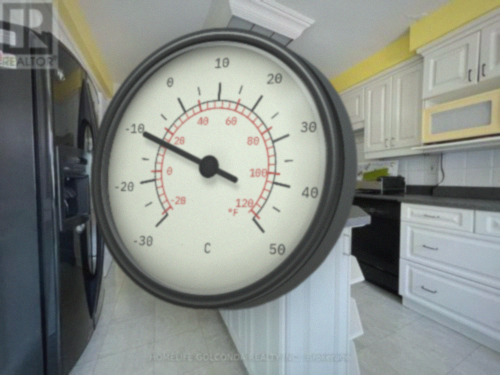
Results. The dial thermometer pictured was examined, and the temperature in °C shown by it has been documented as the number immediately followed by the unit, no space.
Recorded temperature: -10°C
